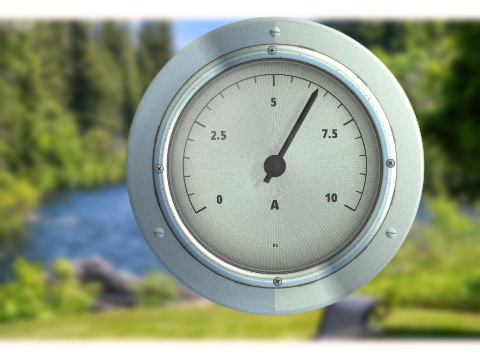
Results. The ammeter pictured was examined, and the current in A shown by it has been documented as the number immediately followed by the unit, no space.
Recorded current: 6.25A
